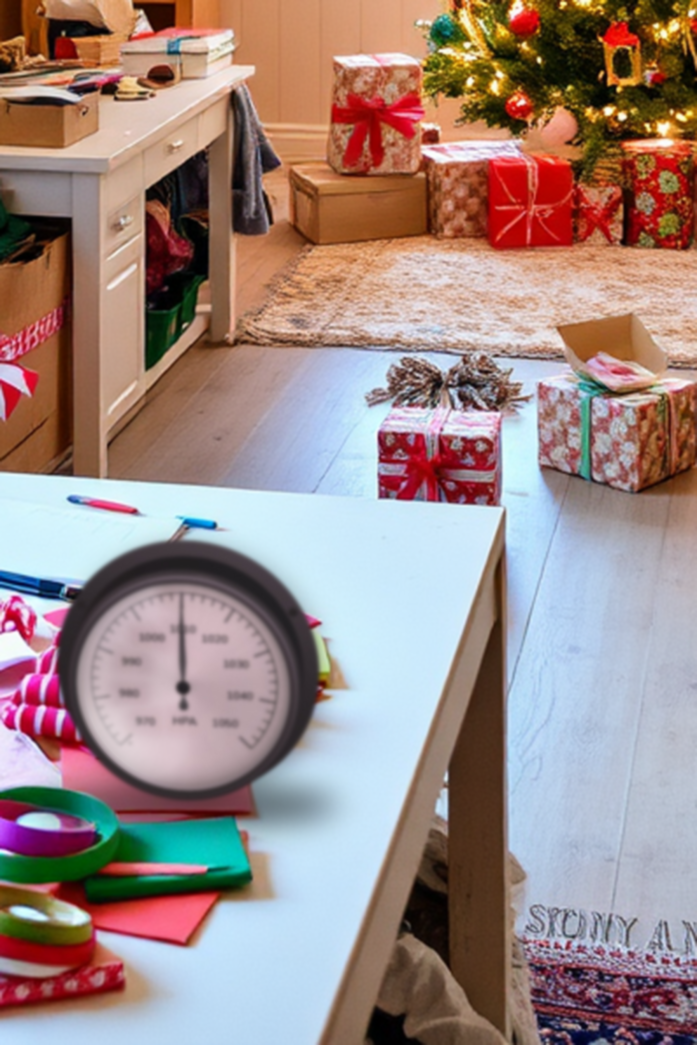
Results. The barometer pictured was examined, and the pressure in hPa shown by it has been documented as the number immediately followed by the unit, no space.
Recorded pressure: 1010hPa
